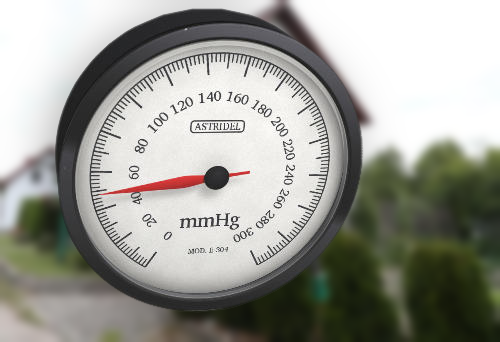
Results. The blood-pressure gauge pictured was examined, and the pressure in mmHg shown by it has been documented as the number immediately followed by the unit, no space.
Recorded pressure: 50mmHg
